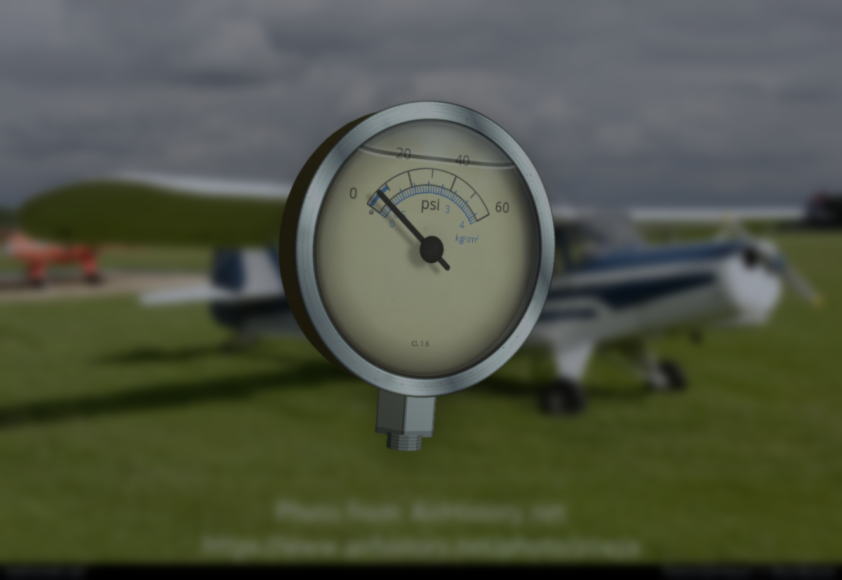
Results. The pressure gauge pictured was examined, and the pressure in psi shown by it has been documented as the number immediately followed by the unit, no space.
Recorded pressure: 5psi
